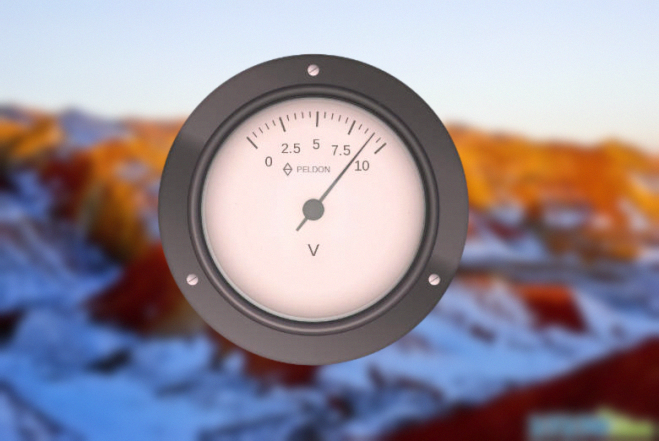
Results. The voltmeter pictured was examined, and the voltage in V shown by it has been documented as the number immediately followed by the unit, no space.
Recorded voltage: 9V
